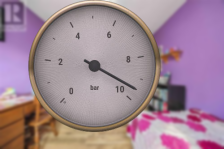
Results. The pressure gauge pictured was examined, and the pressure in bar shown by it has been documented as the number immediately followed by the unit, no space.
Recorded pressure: 9.5bar
